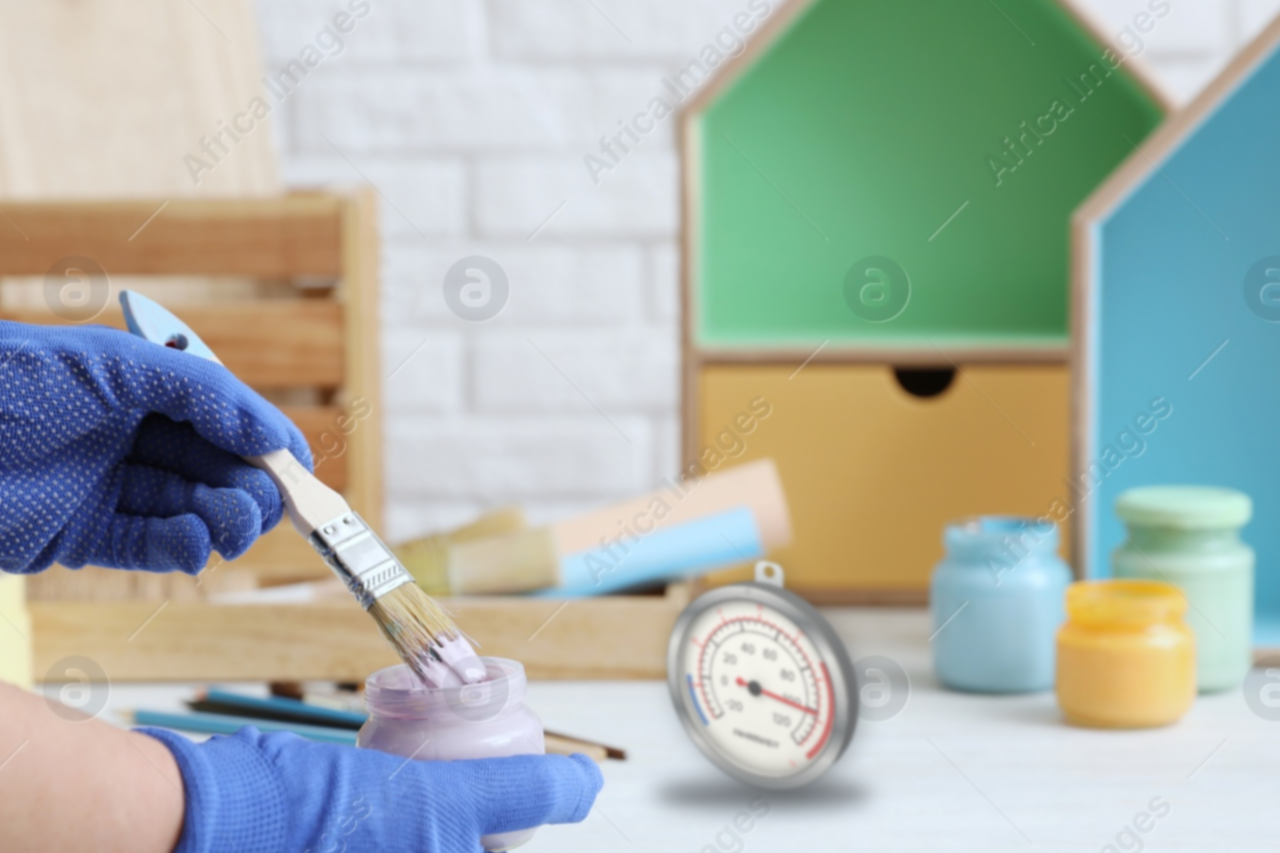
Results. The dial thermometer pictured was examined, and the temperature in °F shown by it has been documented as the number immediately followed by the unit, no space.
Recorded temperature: 100°F
